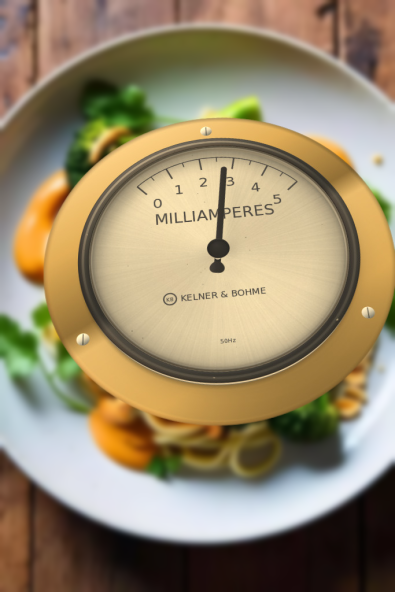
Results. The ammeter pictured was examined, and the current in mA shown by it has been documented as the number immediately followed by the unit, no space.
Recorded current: 2.75mA
